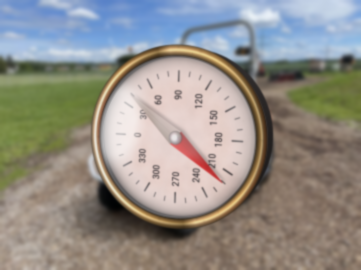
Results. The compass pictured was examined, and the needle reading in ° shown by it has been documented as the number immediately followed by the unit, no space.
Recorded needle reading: 220°
